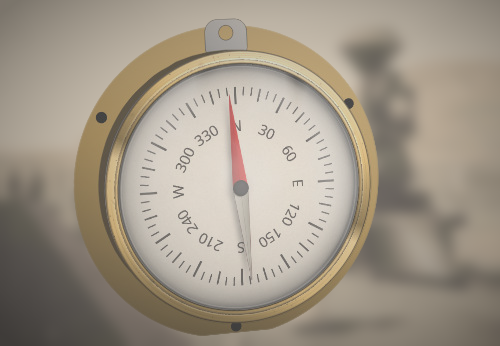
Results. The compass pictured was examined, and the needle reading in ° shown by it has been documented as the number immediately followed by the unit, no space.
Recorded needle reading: 355°
